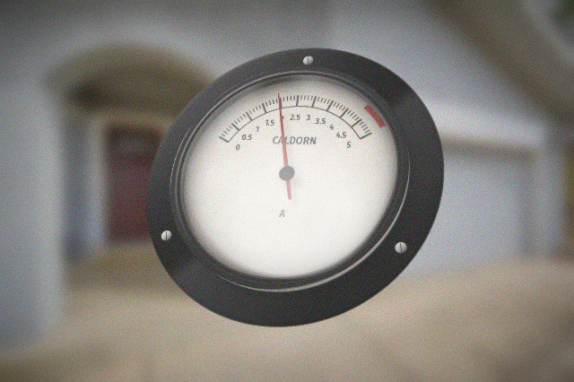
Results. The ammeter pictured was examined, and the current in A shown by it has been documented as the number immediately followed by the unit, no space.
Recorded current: 2A
